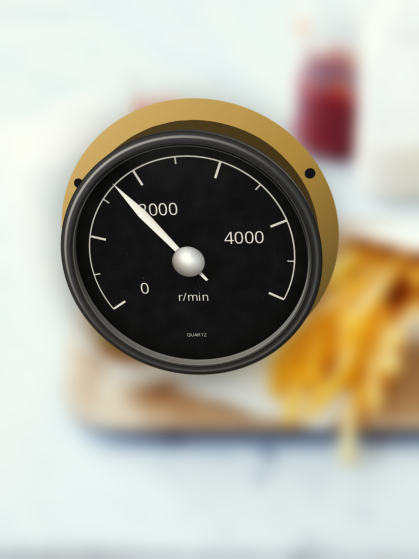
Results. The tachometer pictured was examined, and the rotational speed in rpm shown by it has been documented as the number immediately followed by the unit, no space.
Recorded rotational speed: 1750rpm
